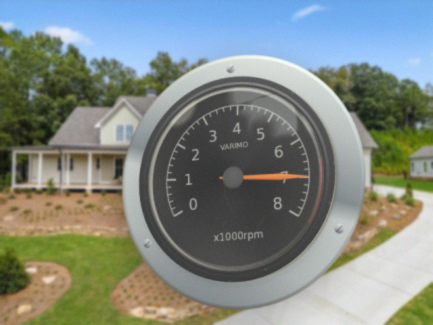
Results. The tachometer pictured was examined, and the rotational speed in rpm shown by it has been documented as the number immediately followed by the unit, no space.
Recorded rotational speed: 7000rpm
